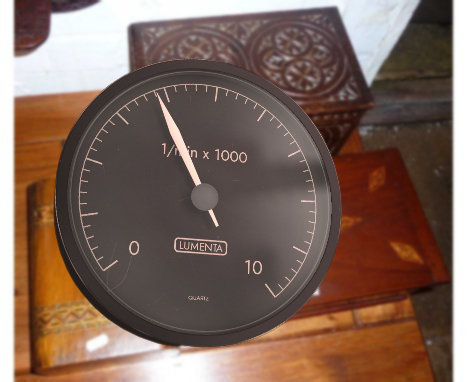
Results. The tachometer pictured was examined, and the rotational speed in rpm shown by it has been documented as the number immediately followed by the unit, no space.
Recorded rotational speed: 3800rpm
